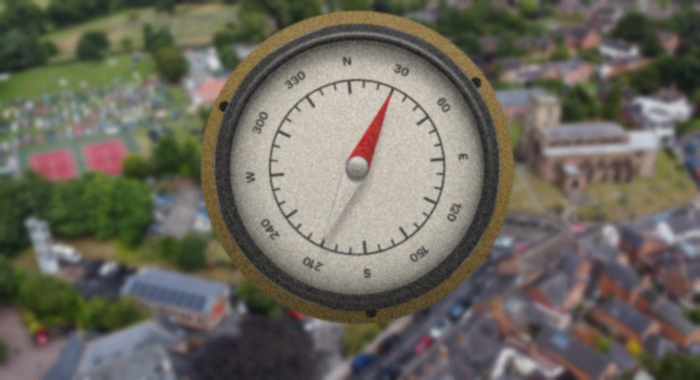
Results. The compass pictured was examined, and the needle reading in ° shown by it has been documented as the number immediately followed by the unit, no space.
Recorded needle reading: 30°
